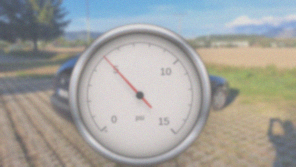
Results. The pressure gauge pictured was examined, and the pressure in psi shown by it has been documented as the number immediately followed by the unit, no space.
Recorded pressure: 5psi
